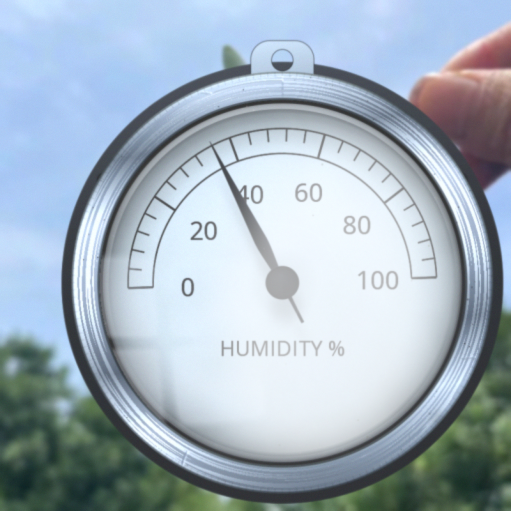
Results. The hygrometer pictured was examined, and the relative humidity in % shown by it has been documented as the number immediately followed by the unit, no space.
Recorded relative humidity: 36%
